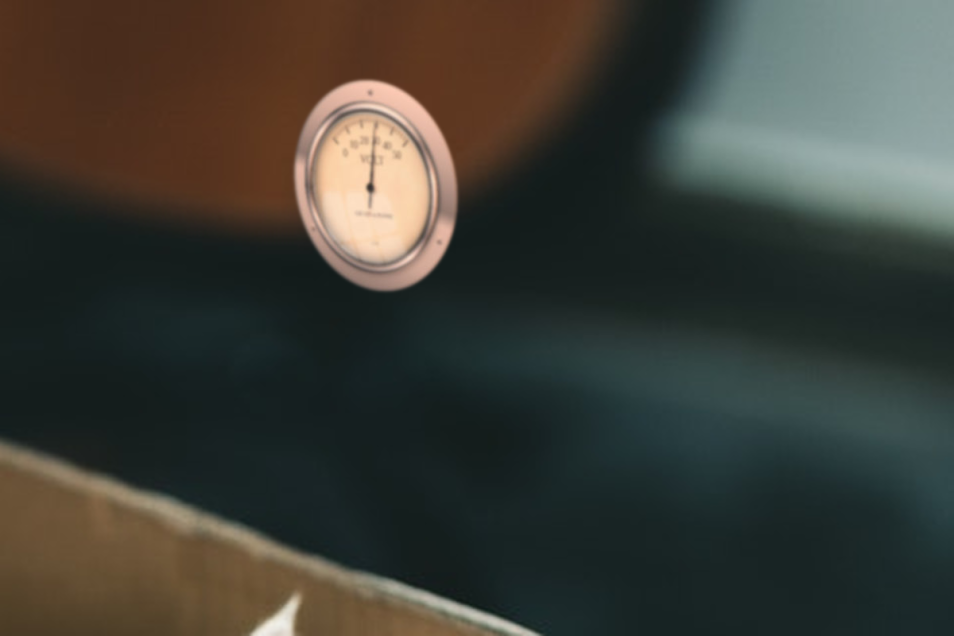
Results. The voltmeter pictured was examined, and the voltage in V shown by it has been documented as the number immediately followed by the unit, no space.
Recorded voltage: 30V
